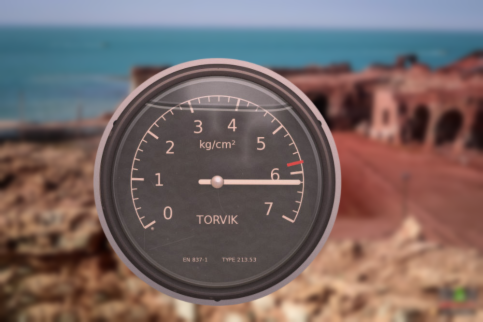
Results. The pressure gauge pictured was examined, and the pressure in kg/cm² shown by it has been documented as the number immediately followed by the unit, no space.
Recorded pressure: 6.2kg/cm²
